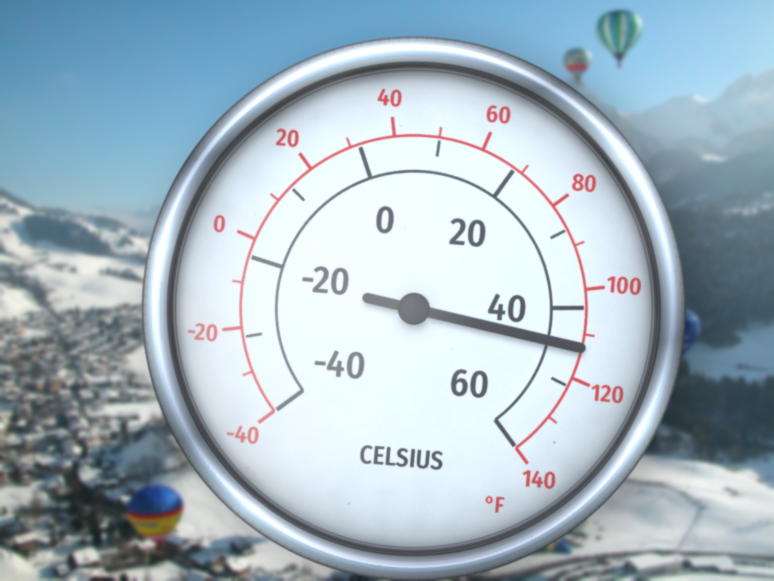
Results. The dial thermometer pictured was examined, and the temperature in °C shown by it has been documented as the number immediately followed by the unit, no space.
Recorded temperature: 45°C
